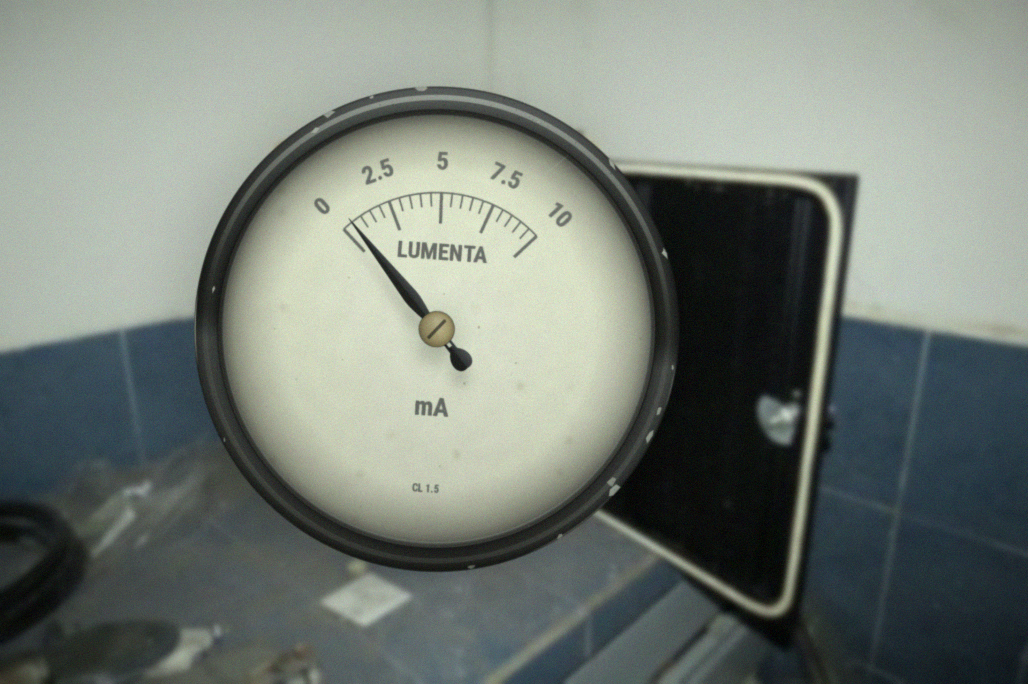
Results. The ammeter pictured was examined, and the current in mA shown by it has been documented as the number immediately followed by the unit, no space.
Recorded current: 0.5mA
